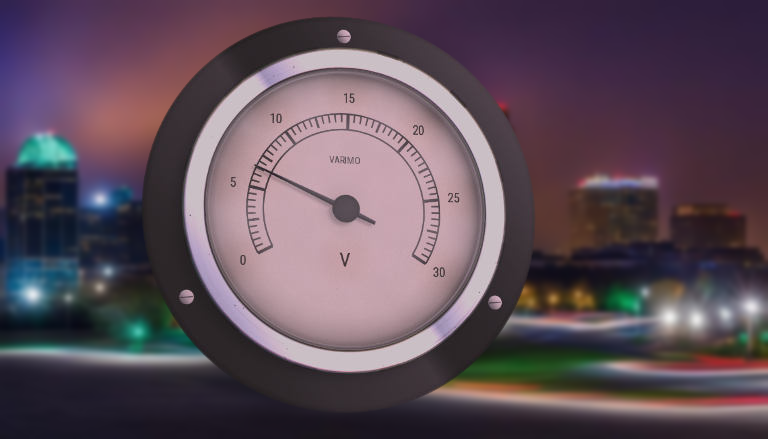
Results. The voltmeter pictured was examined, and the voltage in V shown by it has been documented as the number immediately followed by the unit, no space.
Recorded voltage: 6.5V
